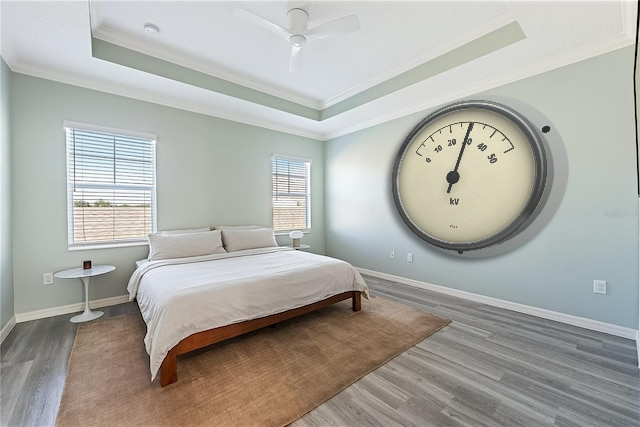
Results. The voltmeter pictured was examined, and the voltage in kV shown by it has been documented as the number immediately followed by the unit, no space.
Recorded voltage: 30kV
